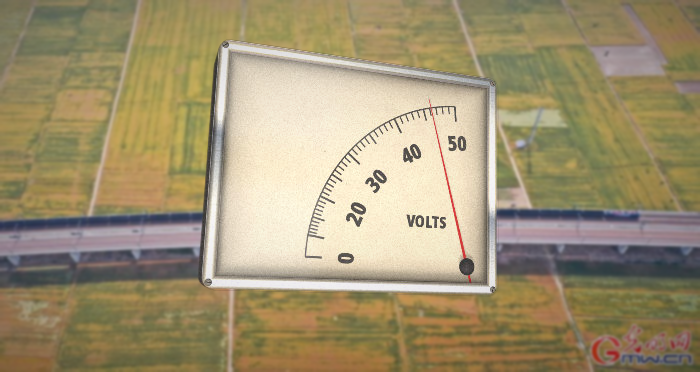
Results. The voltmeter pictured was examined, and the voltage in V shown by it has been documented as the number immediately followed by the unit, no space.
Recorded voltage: 46V
